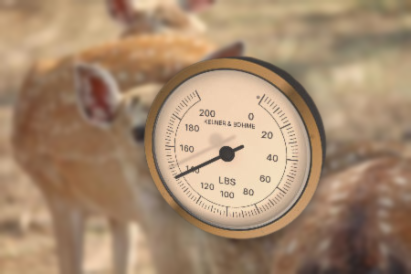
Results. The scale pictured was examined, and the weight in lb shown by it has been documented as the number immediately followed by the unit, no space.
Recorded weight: 140lb
